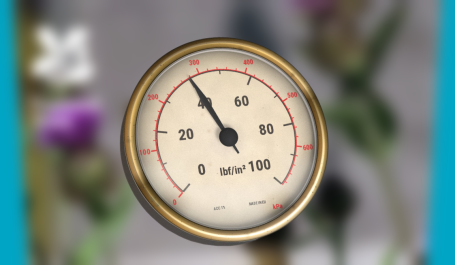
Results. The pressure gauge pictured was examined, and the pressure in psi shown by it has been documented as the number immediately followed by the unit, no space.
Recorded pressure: 40psi
